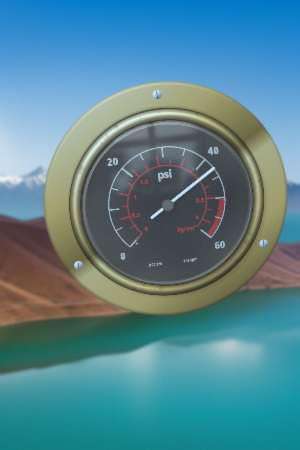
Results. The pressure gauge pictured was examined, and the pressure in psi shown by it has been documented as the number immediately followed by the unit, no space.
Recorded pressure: 42.5psi
